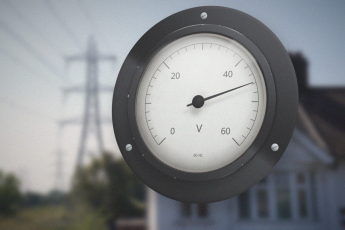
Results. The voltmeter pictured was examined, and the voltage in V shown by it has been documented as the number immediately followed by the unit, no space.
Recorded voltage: 46V
